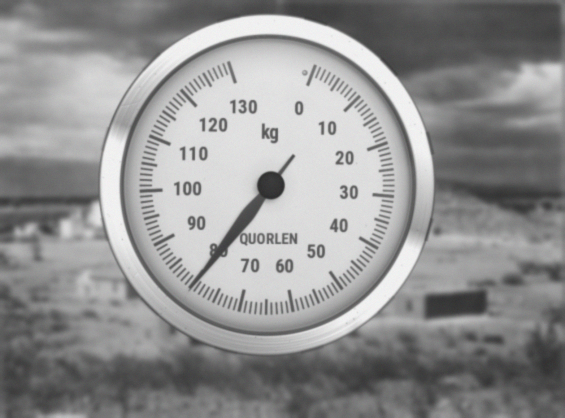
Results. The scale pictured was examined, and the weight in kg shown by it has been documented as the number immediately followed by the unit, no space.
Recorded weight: 80kg
